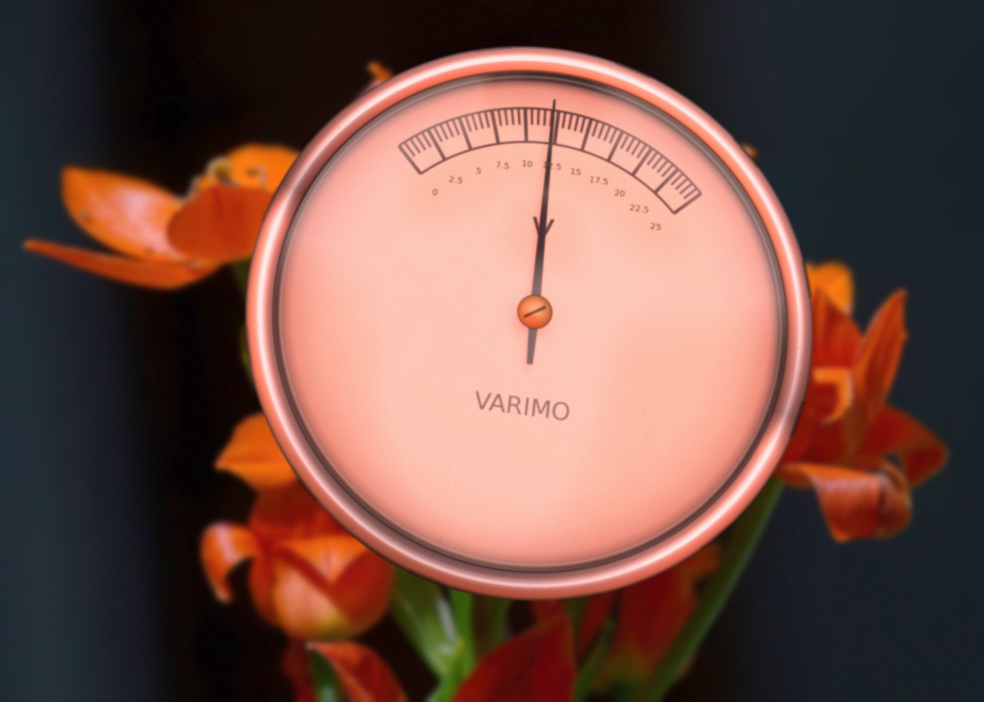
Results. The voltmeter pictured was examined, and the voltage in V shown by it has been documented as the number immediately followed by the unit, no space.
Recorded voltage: 12V
